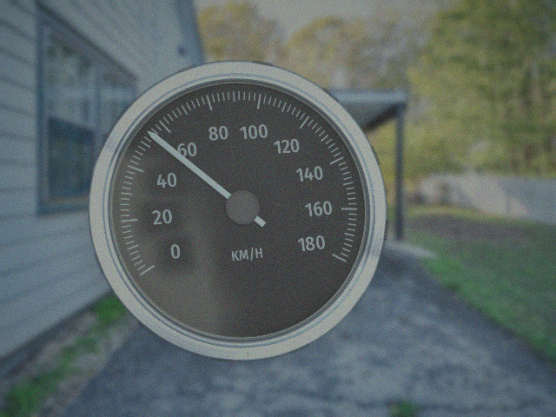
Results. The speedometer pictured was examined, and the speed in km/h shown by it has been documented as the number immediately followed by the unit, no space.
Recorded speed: 54km/h
